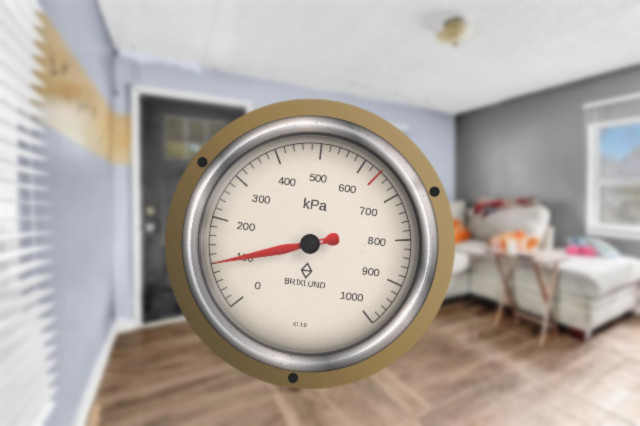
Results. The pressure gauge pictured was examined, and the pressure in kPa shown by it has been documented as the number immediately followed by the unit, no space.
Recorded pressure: 100kPa
